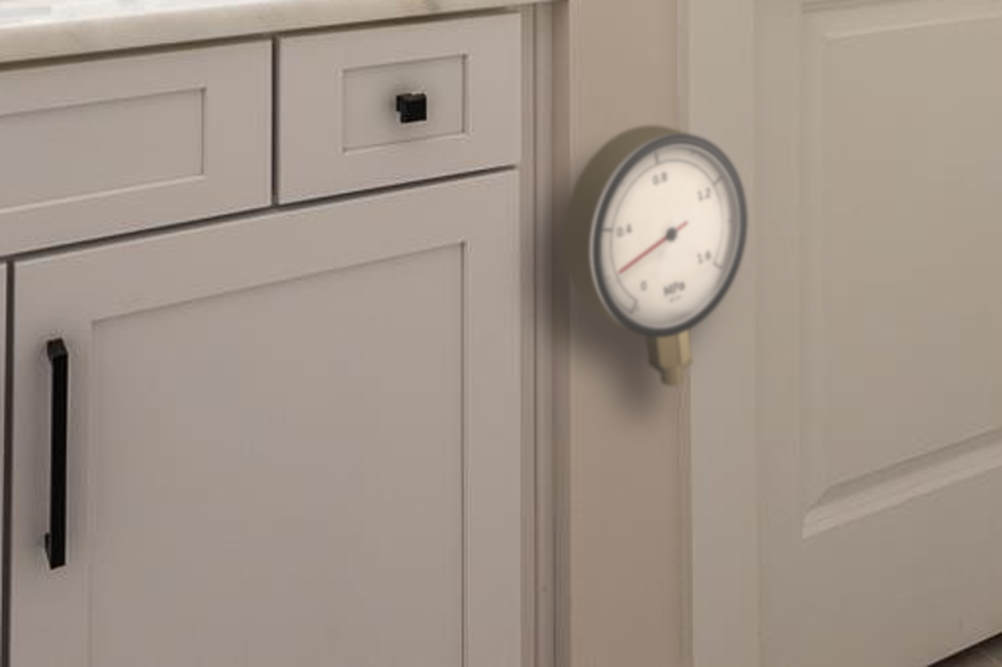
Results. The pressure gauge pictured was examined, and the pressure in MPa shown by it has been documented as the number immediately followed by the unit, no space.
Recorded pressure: 0.2MPa
